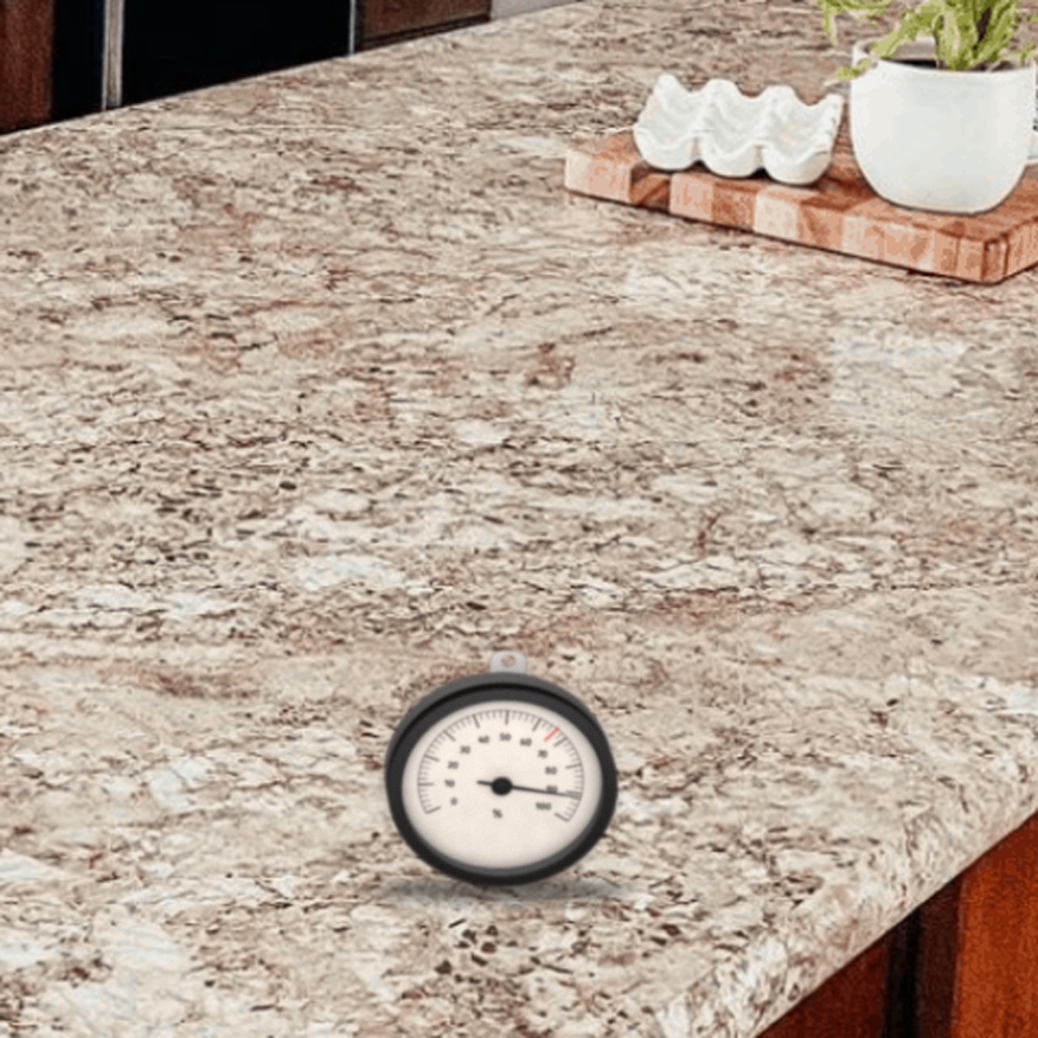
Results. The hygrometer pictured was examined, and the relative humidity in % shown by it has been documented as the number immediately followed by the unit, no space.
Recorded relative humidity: 90%
